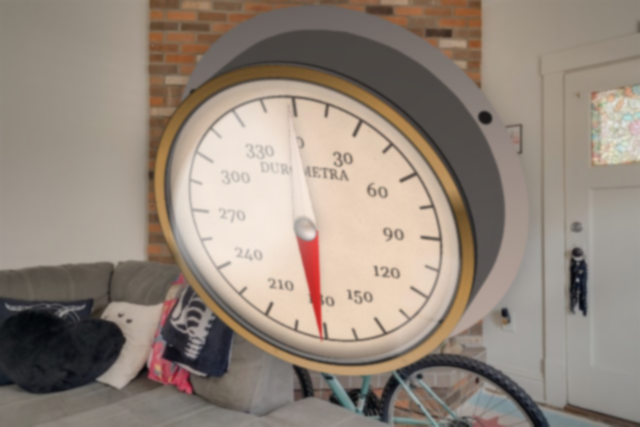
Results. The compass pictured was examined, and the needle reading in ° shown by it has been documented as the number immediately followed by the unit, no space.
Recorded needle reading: 180°
